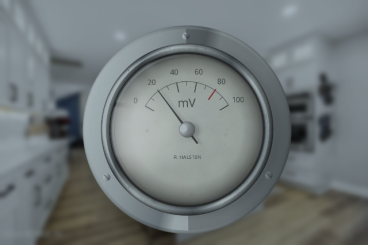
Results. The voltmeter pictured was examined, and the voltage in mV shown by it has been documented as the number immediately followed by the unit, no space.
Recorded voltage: 20mV
